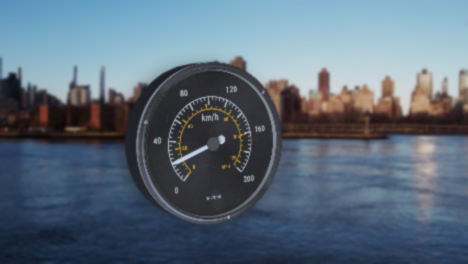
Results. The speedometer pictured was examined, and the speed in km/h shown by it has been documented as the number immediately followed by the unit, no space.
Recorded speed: 20km/h
